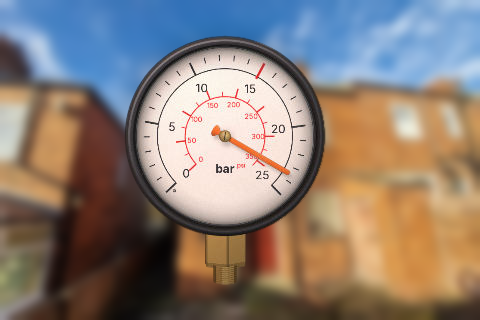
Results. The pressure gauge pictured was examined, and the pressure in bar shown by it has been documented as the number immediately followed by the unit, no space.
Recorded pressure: 23.5bar
